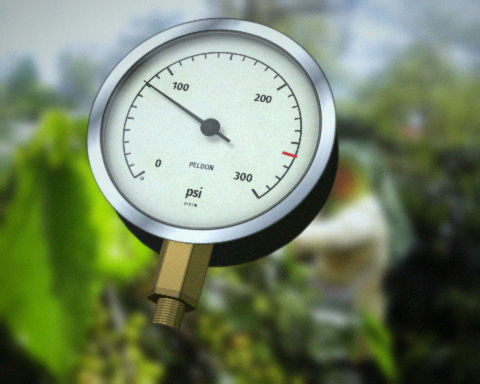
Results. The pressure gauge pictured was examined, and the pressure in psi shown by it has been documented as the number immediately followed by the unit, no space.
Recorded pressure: 80psi
